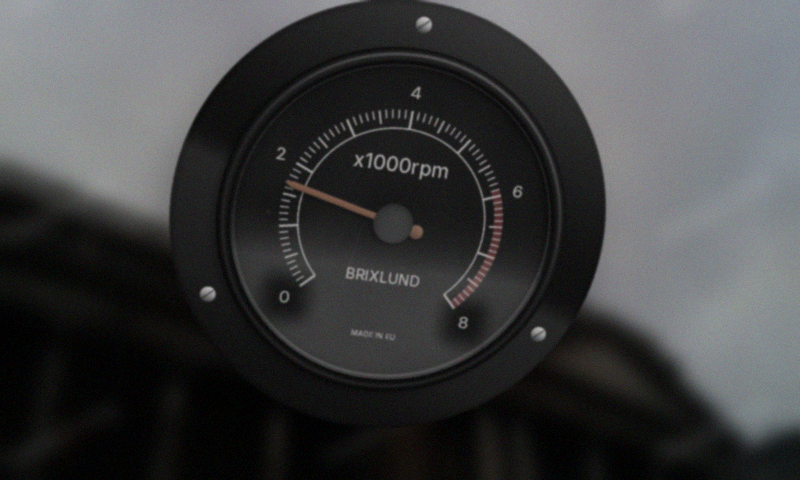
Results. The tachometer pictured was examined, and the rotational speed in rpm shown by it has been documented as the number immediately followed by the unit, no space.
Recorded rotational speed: 1700rpm
